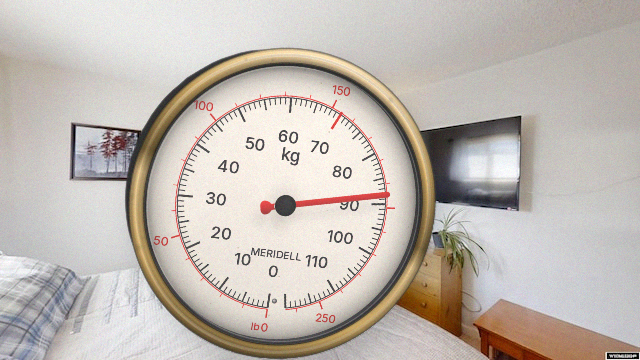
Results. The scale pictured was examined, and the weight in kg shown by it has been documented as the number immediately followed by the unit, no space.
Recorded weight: 88kg
